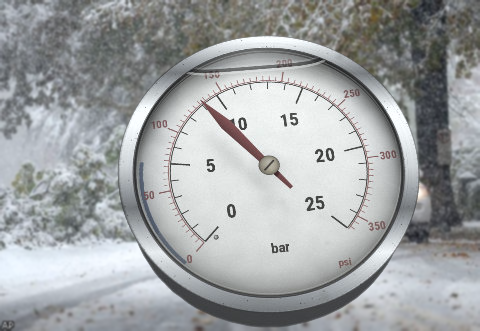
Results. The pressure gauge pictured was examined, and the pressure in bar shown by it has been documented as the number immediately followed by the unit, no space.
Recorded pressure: 9bar
